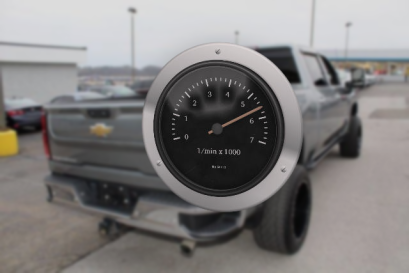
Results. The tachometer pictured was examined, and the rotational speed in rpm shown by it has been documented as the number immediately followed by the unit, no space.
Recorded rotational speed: 5600rpm
